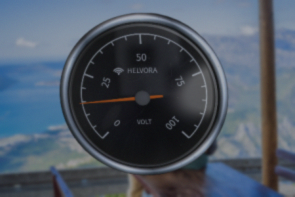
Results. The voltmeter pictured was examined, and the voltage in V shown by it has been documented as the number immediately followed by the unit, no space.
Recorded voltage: 15V
